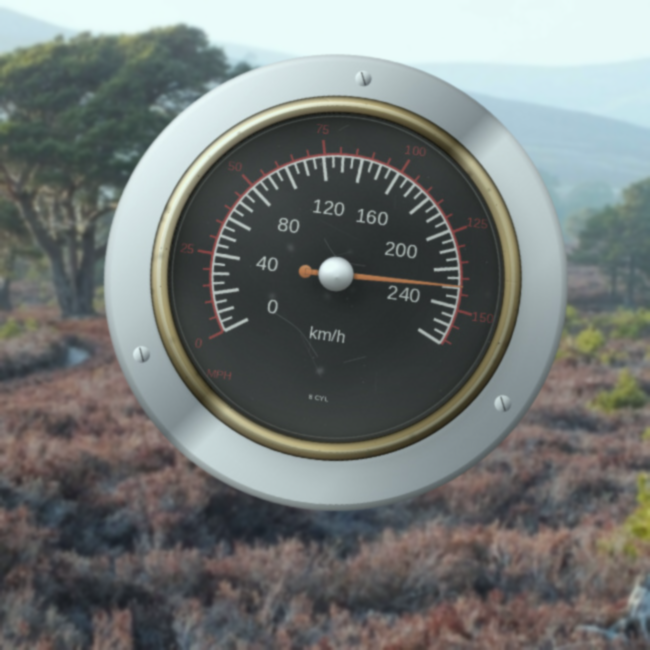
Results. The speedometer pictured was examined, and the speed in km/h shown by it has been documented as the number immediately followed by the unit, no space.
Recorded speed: 230km/h
